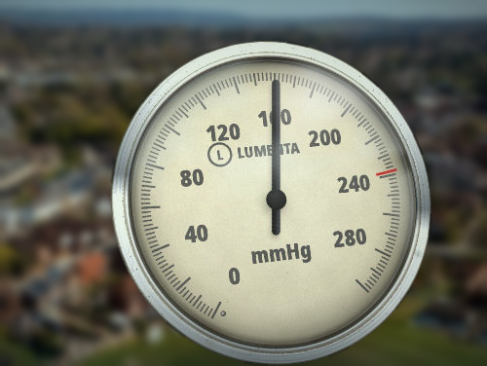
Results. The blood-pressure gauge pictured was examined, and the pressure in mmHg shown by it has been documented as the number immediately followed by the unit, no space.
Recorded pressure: 160mmHg
